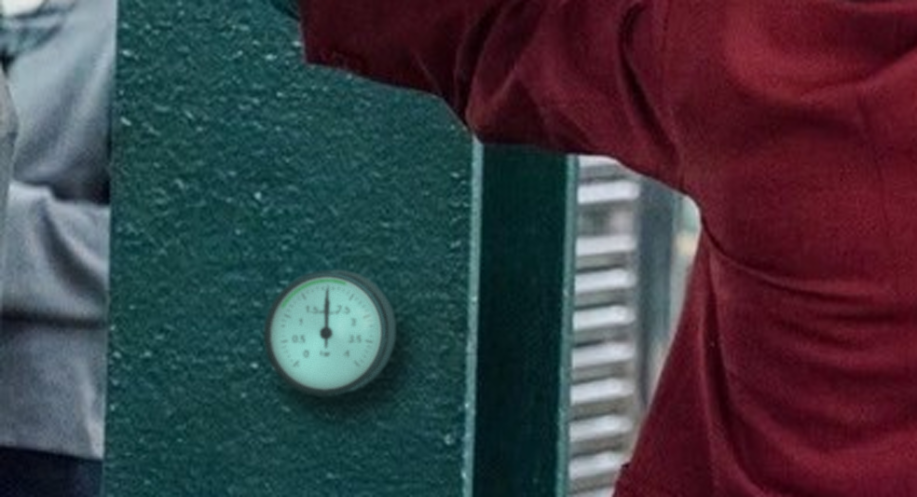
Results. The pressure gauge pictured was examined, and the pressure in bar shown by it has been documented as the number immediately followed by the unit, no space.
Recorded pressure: 2bar
